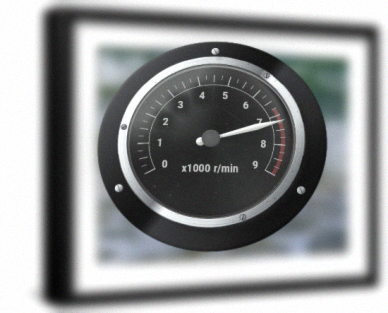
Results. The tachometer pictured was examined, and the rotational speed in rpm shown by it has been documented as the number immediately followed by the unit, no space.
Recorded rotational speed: 7250rpm
